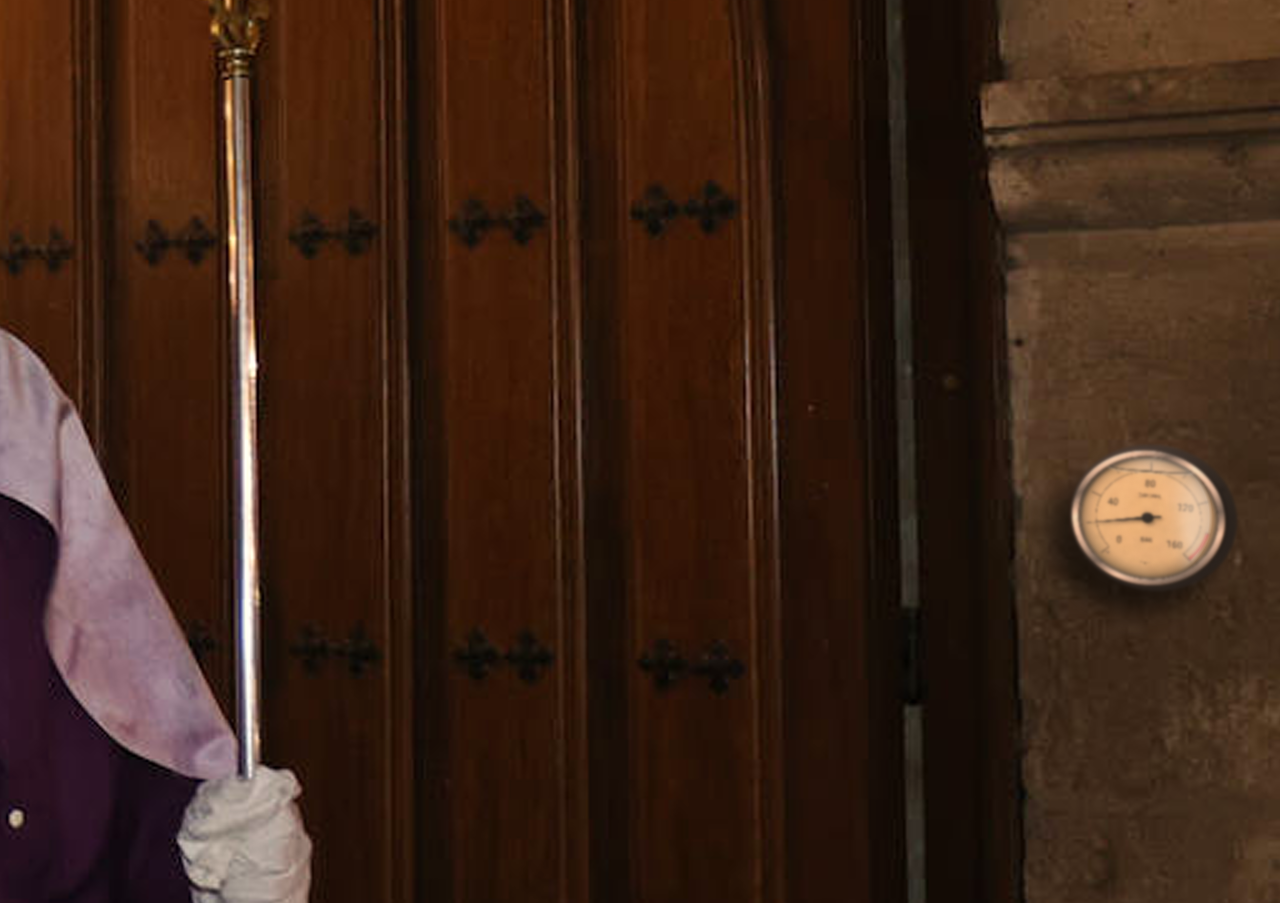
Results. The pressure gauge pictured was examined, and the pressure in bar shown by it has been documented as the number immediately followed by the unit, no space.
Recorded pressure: 20bar
